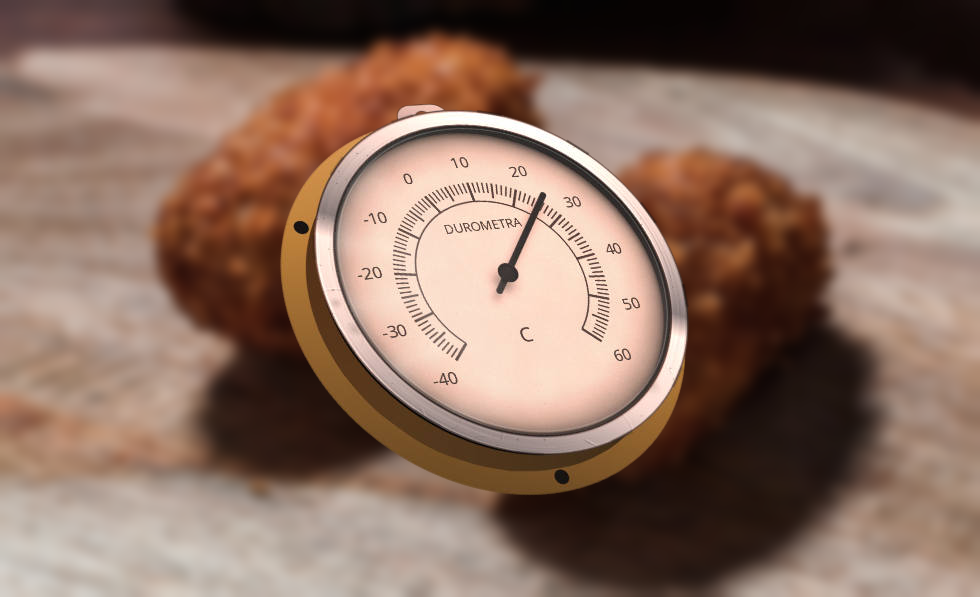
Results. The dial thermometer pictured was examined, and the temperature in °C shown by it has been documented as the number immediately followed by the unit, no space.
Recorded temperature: 25°C
